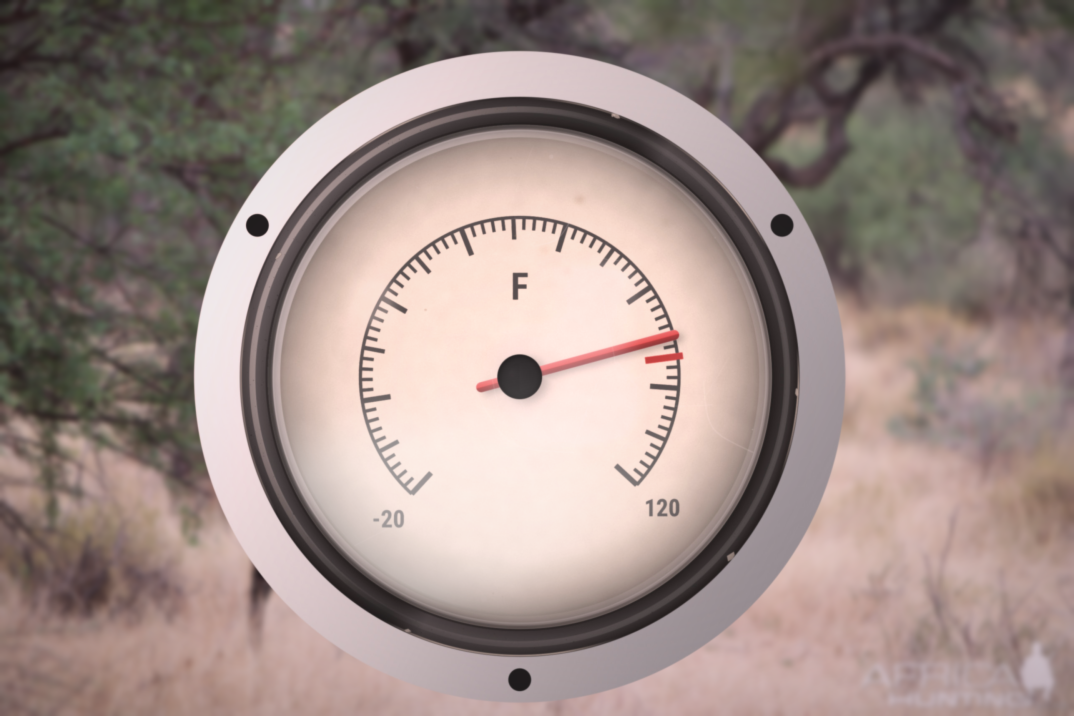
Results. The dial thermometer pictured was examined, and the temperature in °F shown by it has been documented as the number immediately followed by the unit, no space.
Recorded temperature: 90°F
